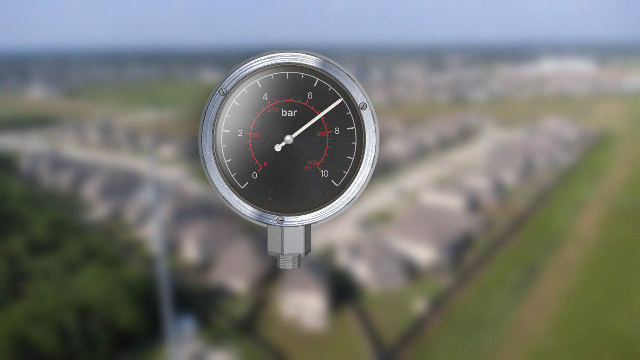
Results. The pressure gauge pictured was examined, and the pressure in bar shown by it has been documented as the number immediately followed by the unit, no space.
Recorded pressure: 7bar
